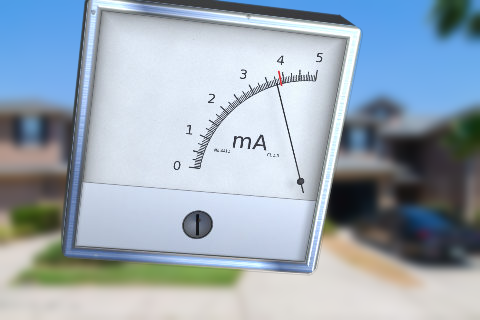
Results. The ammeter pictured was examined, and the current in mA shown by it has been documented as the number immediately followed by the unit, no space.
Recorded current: 3.75mA
